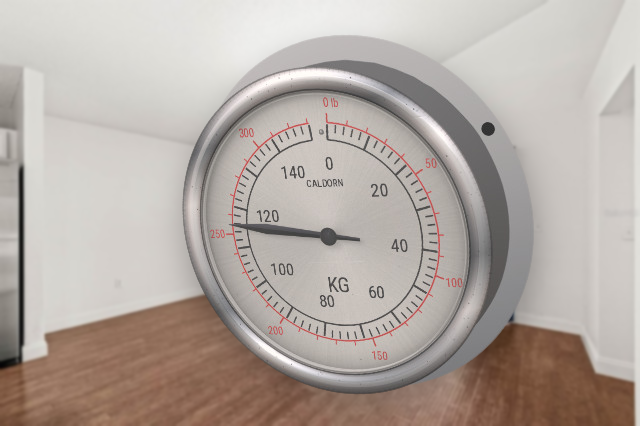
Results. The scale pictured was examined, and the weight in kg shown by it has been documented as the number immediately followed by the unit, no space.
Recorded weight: 116kg
